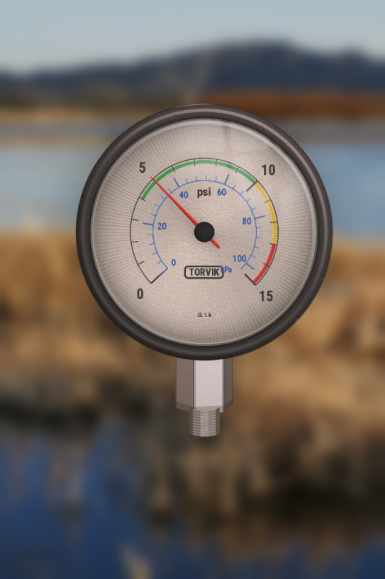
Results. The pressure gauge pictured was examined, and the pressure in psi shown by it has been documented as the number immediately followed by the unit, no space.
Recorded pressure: 5psi
